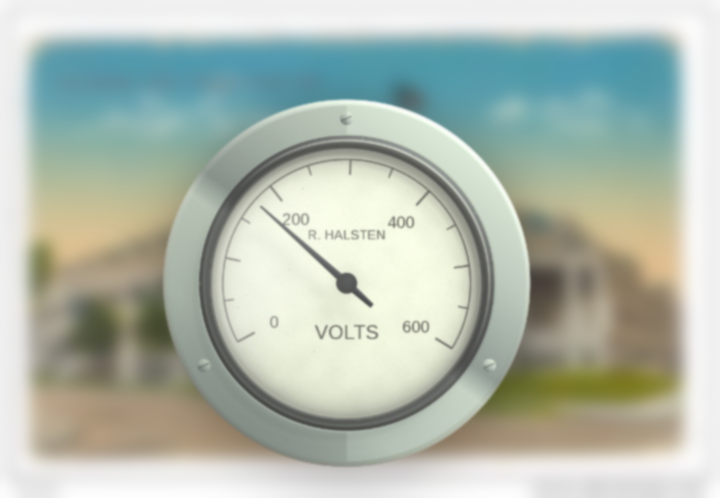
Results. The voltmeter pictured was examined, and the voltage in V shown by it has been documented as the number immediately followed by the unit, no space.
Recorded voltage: 175V
